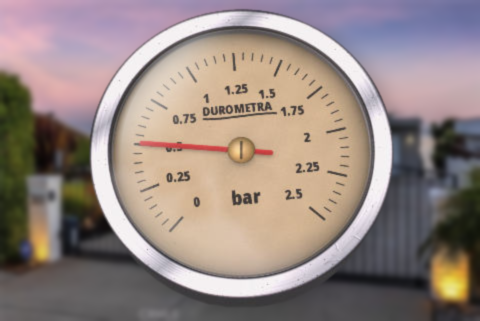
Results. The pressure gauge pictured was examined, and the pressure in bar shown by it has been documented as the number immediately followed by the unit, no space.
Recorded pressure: 0.5bar
